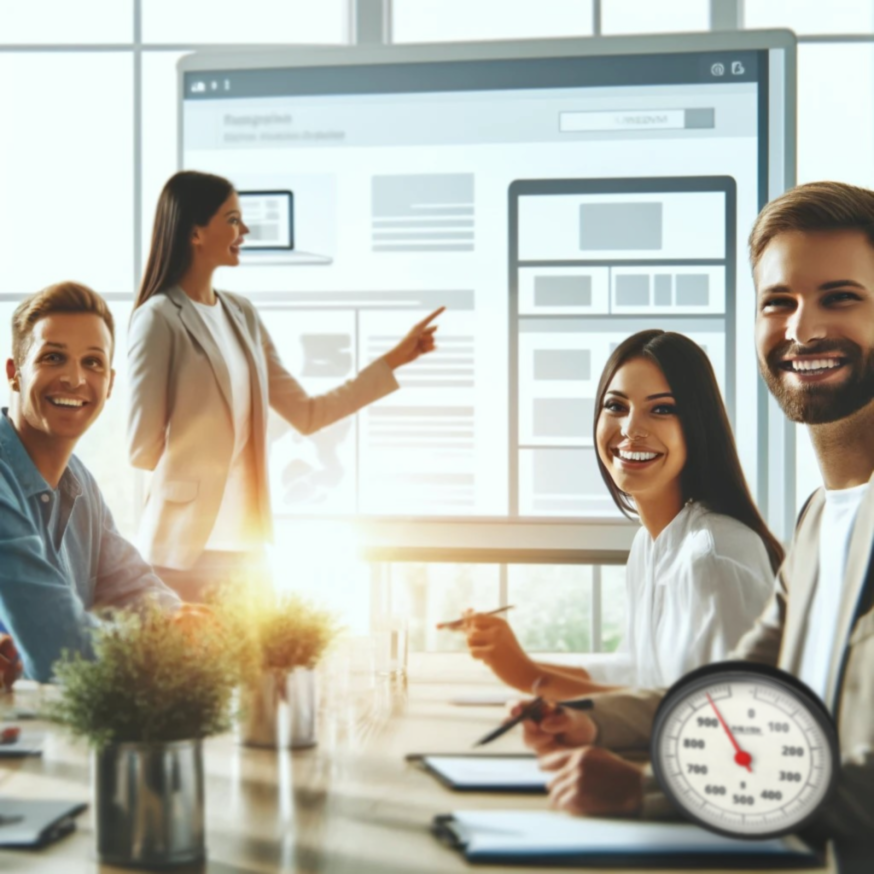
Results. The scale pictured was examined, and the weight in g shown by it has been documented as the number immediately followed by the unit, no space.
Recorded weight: 950g
